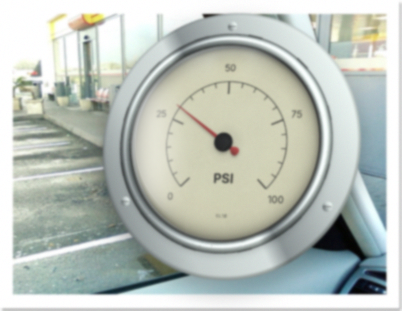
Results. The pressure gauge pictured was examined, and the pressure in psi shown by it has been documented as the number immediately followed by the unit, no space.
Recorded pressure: 30psi
